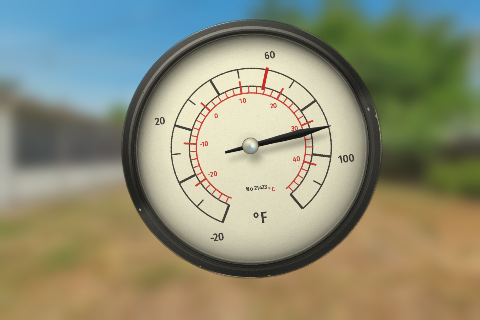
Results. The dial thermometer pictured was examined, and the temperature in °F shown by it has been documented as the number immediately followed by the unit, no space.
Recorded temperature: 90°F
